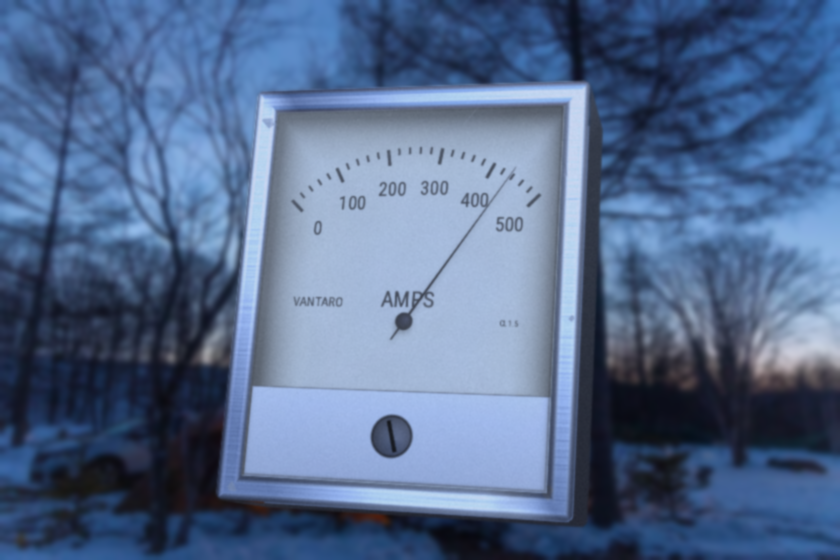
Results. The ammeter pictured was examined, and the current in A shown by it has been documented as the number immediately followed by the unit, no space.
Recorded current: 440A
